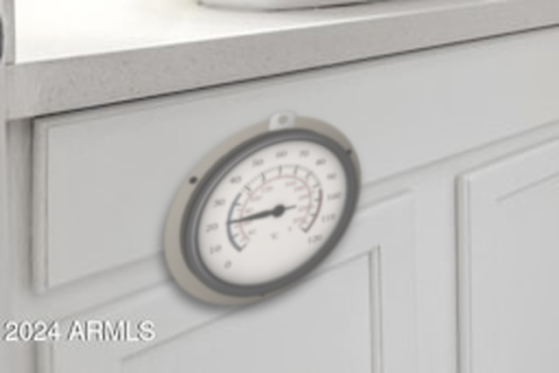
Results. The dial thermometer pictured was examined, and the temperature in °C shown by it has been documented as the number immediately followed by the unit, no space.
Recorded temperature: 20°C
